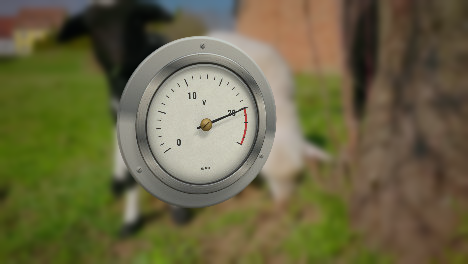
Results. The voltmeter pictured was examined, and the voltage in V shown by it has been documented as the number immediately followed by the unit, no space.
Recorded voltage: 20V
